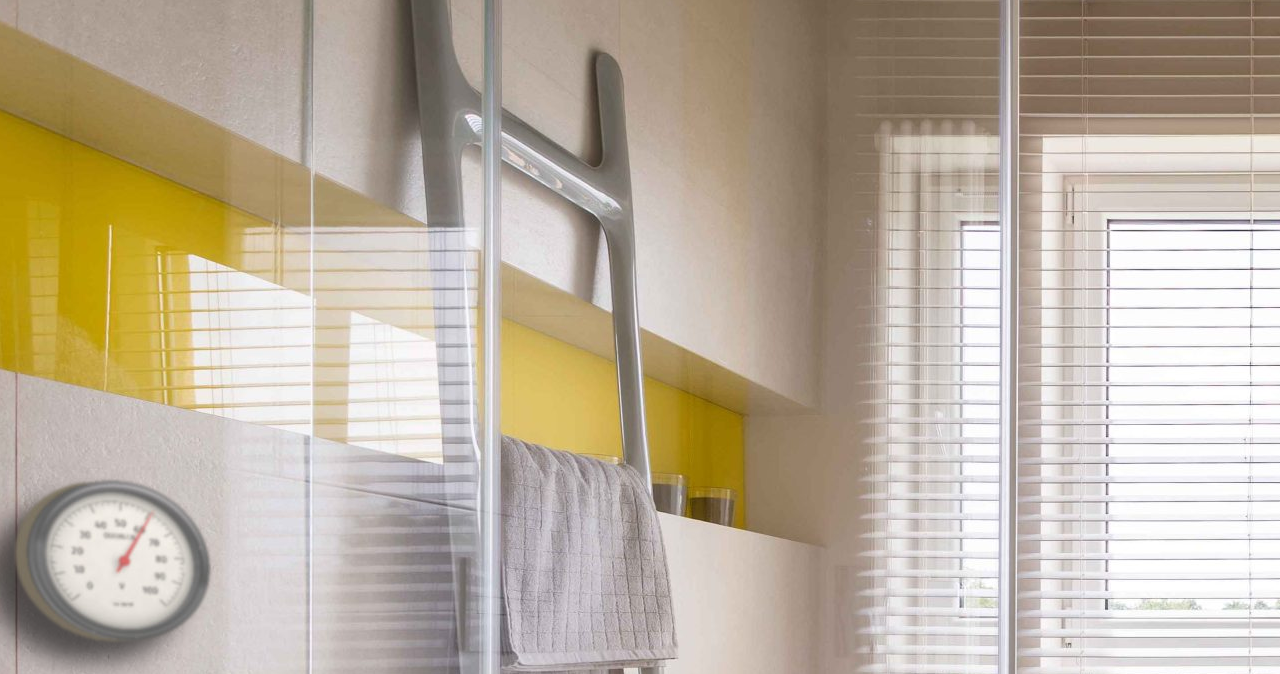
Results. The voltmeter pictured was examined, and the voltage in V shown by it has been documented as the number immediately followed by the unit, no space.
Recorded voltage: 60V
